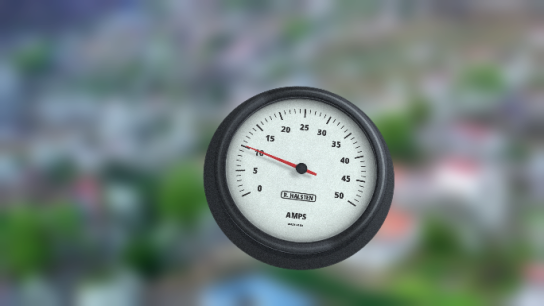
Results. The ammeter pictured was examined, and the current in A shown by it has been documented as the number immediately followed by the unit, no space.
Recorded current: 10A
